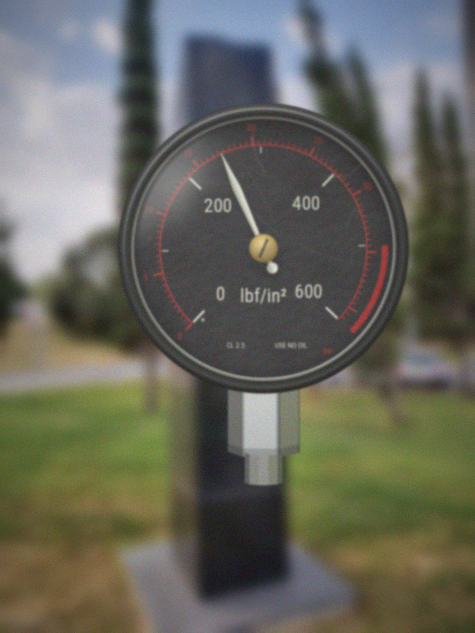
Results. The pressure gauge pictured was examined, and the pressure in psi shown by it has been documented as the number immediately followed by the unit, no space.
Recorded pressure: 250psi
